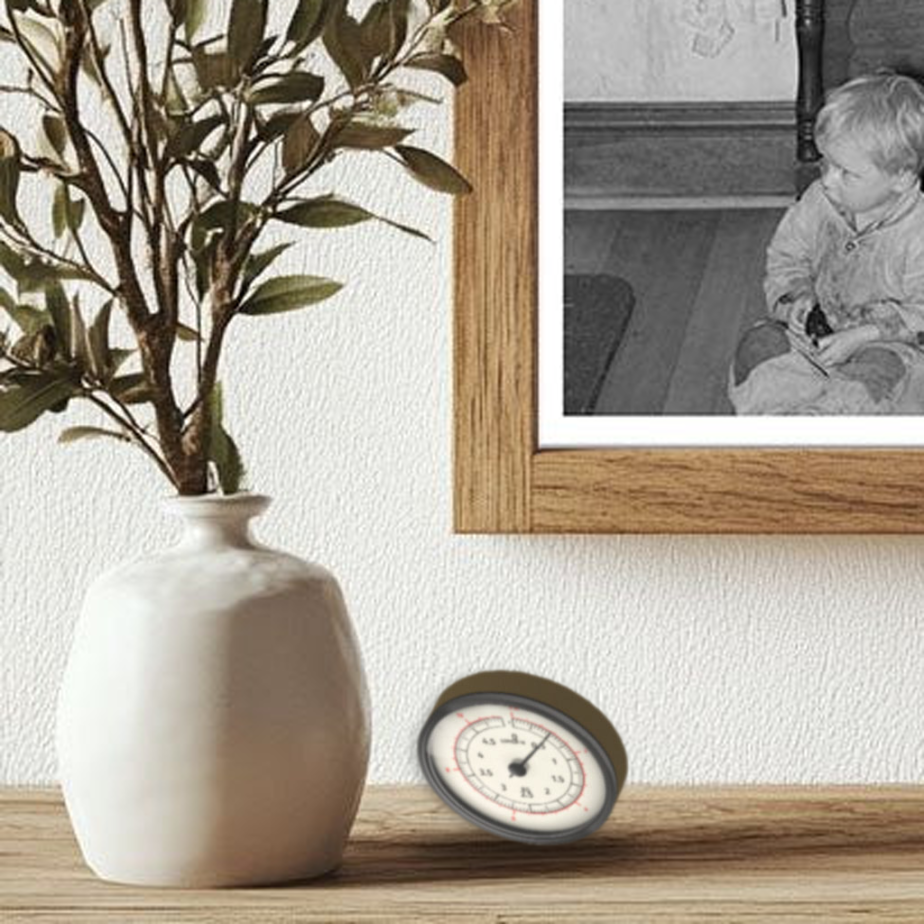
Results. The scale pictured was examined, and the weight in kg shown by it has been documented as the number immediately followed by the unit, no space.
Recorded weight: 0.5kg
